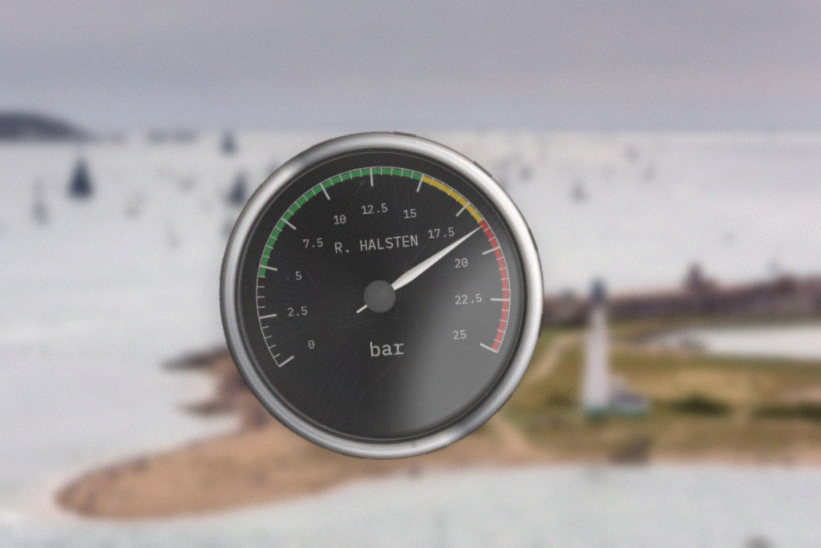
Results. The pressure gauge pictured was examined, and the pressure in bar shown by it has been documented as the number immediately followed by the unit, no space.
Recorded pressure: 18.75bar
